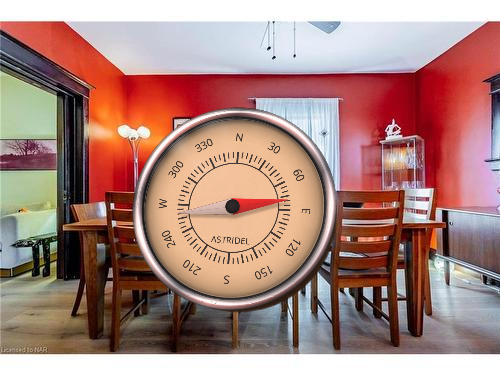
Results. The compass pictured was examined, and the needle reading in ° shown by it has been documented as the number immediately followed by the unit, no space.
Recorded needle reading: 80°
